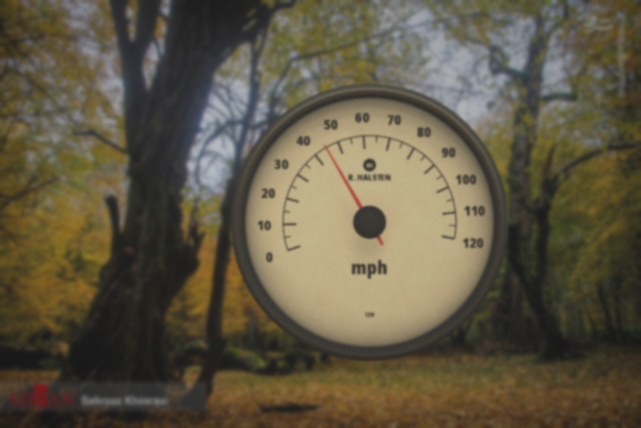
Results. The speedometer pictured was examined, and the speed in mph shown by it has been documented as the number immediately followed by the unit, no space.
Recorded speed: 45mph
